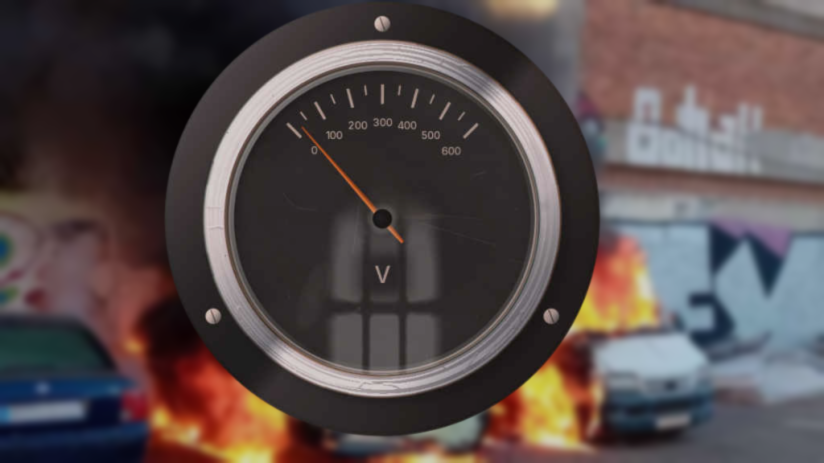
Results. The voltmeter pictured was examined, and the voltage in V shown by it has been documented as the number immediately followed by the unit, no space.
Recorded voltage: 25V
